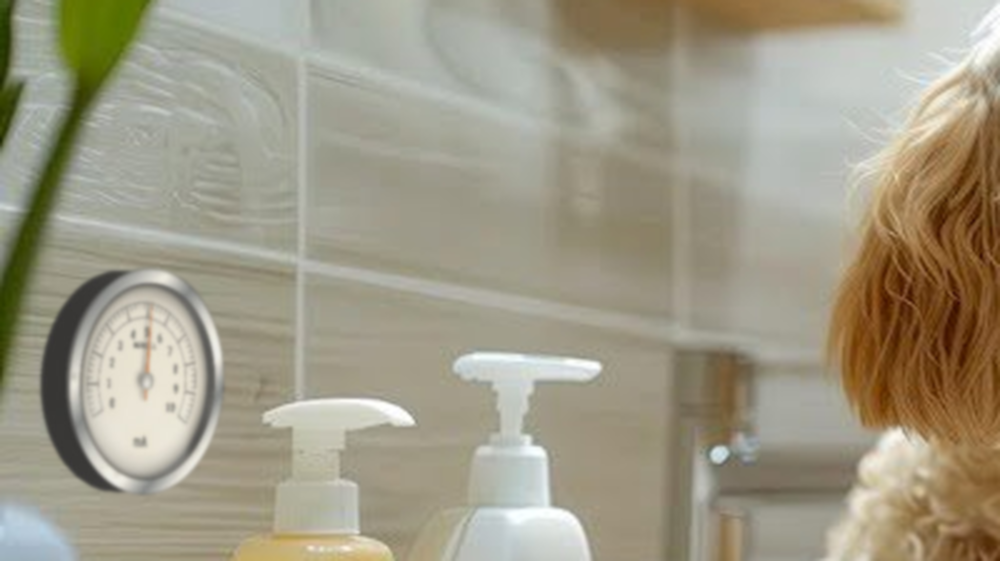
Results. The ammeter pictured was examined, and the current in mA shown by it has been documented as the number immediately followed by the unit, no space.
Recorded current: 5mA
